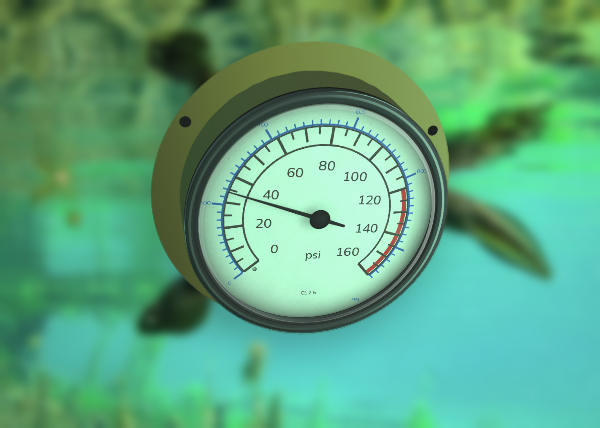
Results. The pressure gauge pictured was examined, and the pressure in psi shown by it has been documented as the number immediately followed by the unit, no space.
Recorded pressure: 35psi
